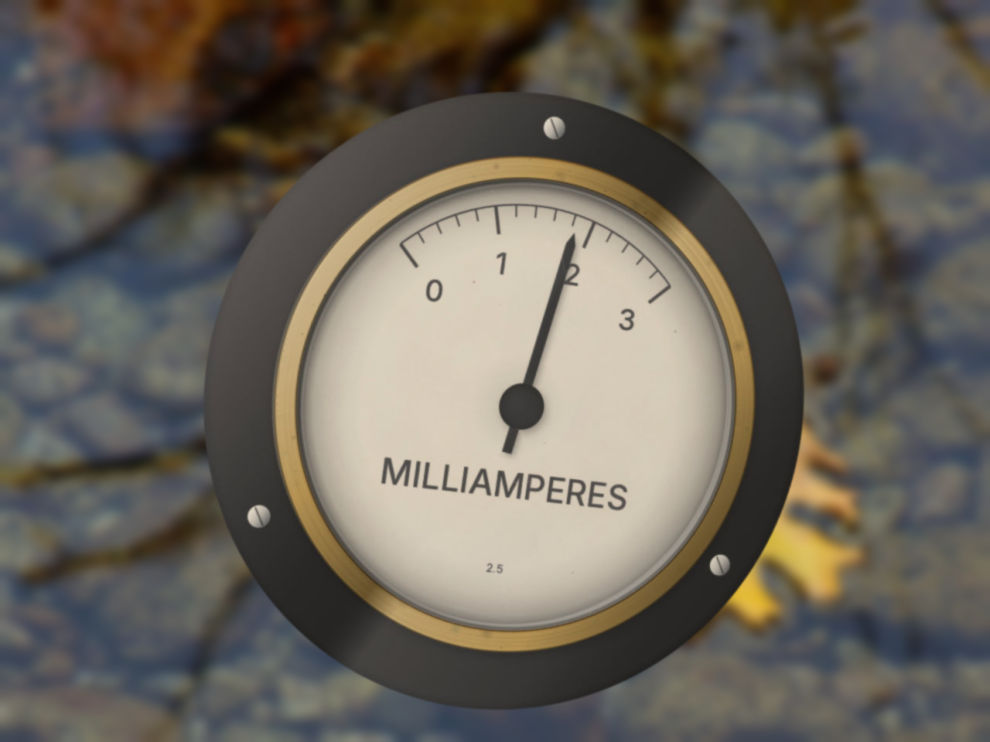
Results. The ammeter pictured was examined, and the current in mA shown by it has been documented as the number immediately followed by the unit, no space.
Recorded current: 1.8mA
